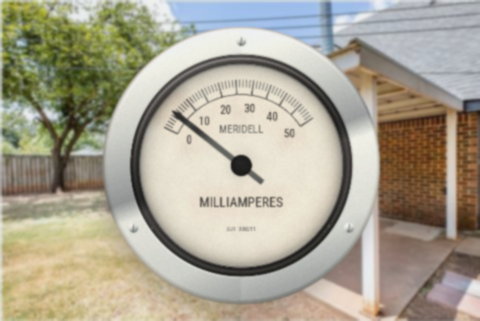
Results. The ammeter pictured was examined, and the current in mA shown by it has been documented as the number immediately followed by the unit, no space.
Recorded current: 5mA
